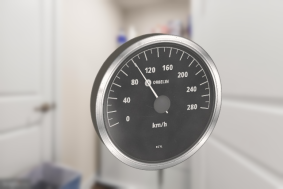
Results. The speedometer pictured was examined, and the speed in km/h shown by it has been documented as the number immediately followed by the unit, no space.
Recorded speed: 100km/h
